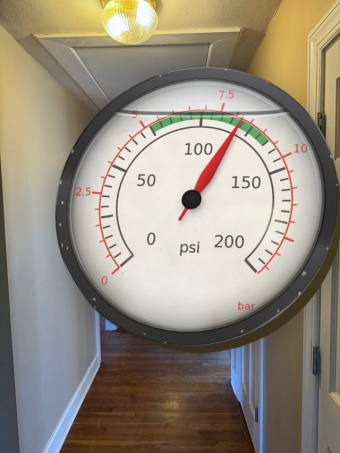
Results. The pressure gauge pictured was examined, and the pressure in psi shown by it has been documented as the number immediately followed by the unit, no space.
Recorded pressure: 120psi
